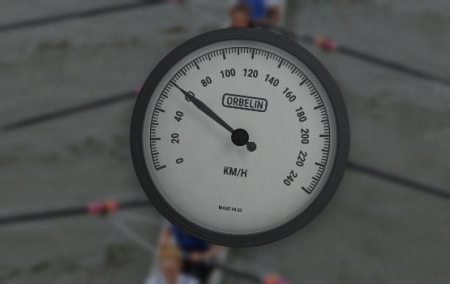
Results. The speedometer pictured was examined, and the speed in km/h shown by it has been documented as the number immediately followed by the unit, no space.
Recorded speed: 60km/h
